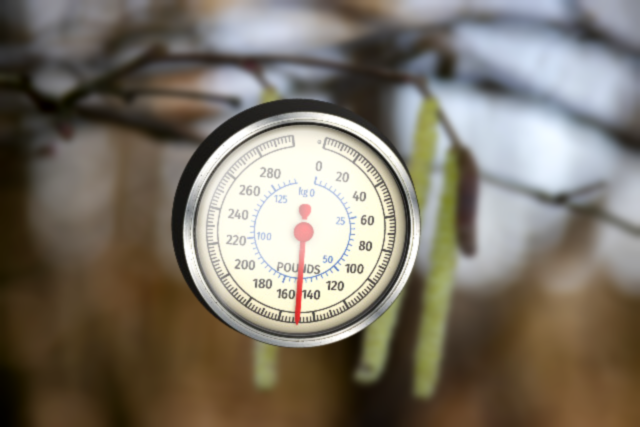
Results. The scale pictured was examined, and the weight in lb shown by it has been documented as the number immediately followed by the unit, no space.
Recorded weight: 150lb
